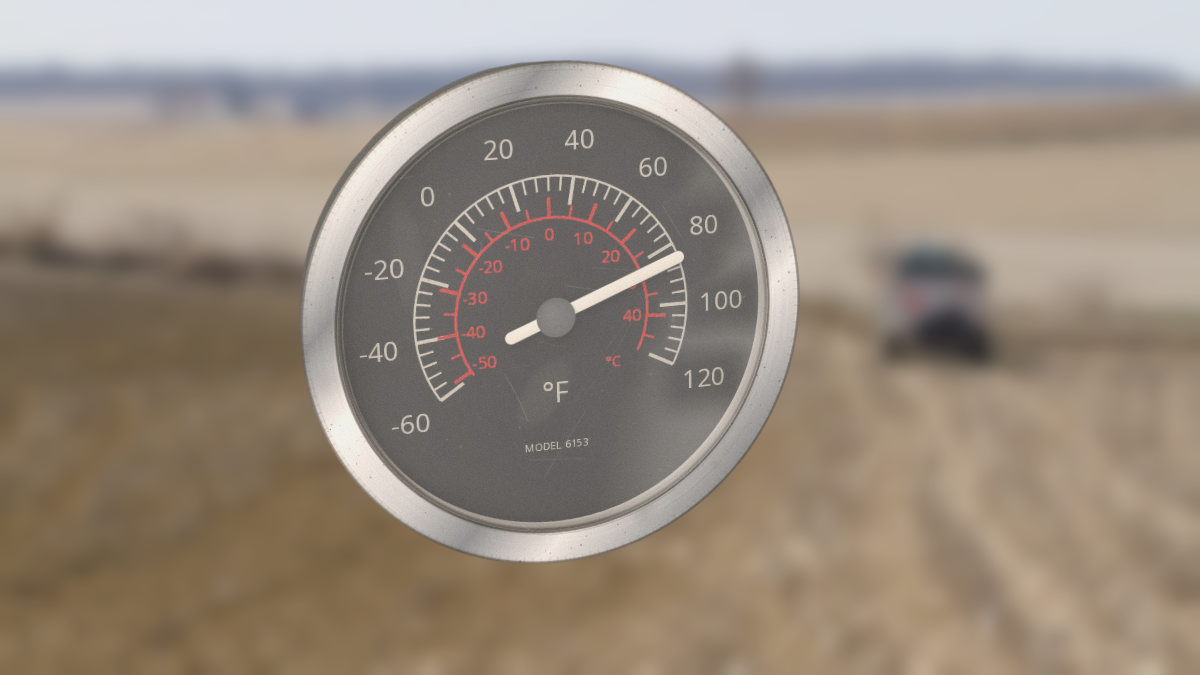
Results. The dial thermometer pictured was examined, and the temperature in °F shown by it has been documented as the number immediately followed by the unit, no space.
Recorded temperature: 84°F
